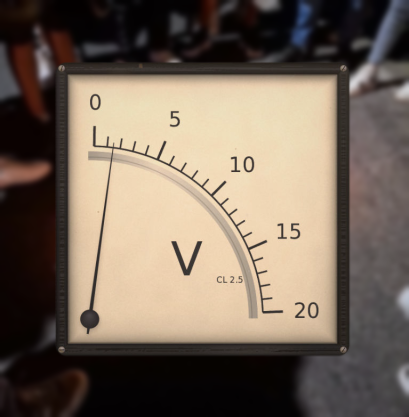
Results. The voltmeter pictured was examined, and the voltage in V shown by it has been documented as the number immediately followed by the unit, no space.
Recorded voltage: 1.5V
